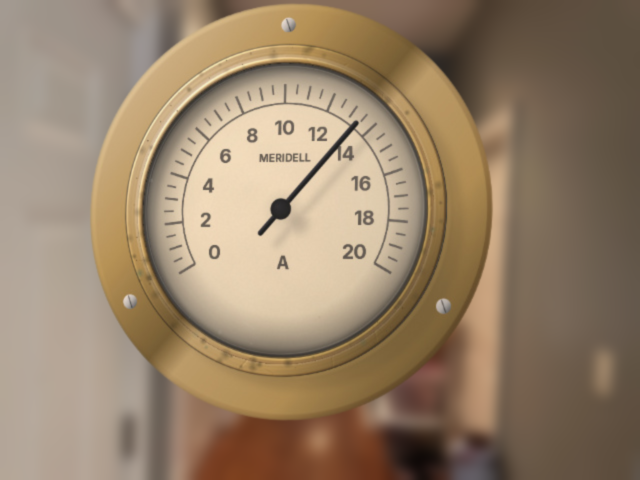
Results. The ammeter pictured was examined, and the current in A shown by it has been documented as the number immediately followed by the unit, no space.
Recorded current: 13.5A
